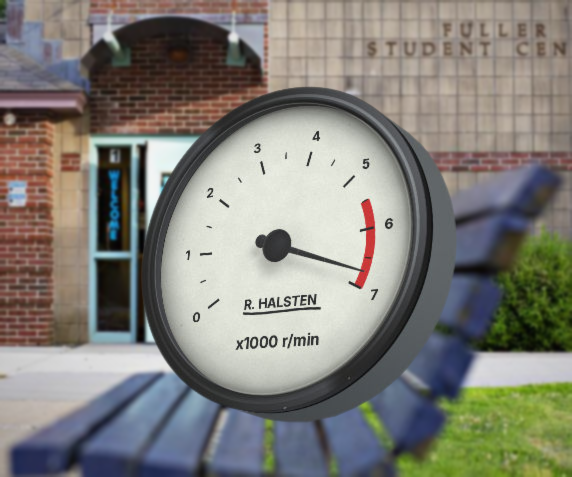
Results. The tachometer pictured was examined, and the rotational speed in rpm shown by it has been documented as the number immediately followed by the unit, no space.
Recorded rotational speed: 6750rpm
